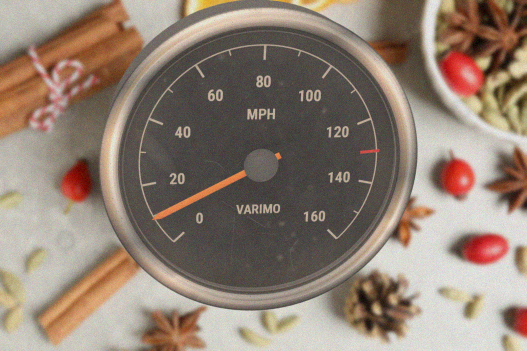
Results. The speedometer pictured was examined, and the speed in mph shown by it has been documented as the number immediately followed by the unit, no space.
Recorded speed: 10mph
